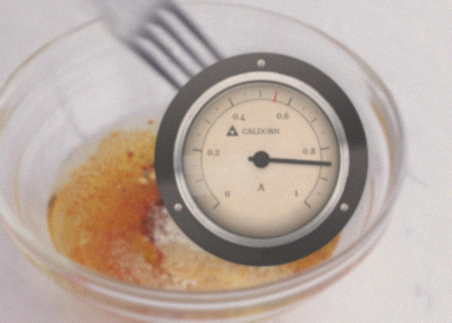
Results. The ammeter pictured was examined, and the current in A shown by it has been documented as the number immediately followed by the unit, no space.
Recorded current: 0.85A
